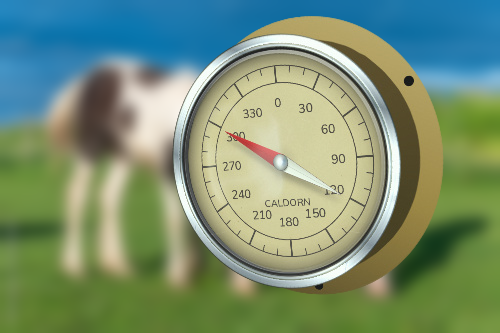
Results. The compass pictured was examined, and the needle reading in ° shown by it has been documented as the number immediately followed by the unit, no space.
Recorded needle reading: 300°
